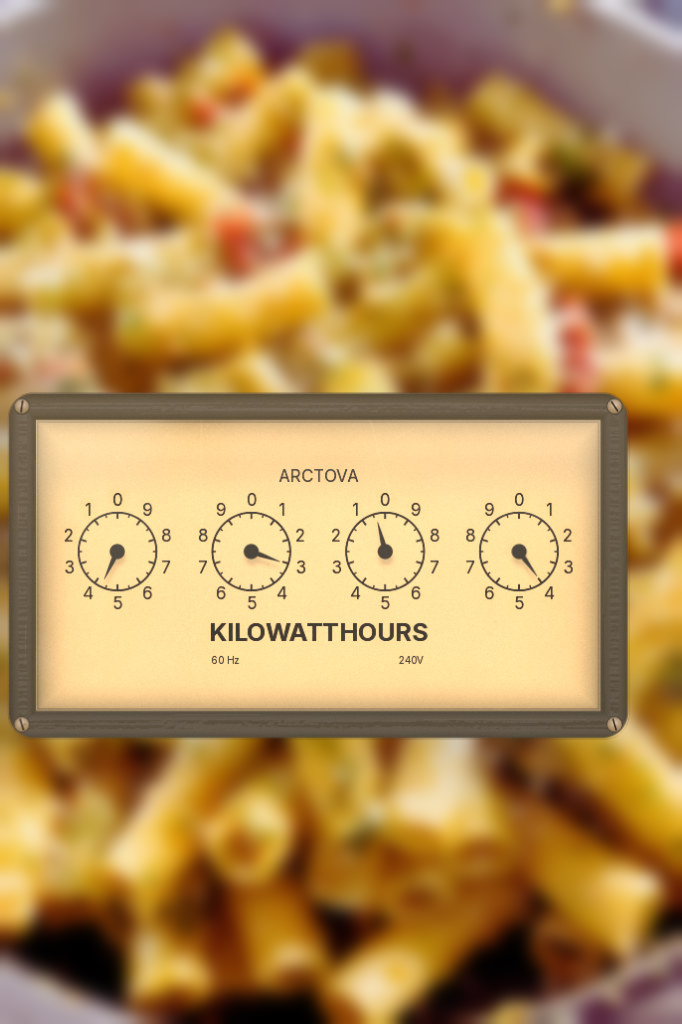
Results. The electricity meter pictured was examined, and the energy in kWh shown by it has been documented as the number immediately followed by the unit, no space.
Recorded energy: 4304kWh
